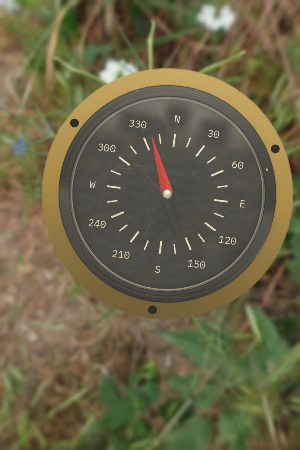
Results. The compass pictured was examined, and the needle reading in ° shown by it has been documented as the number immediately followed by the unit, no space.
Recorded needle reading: 337.5°
